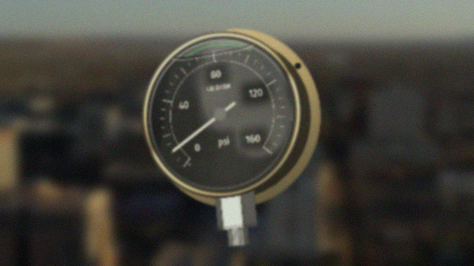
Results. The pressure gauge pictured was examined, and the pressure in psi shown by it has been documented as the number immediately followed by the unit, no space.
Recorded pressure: 10psi
